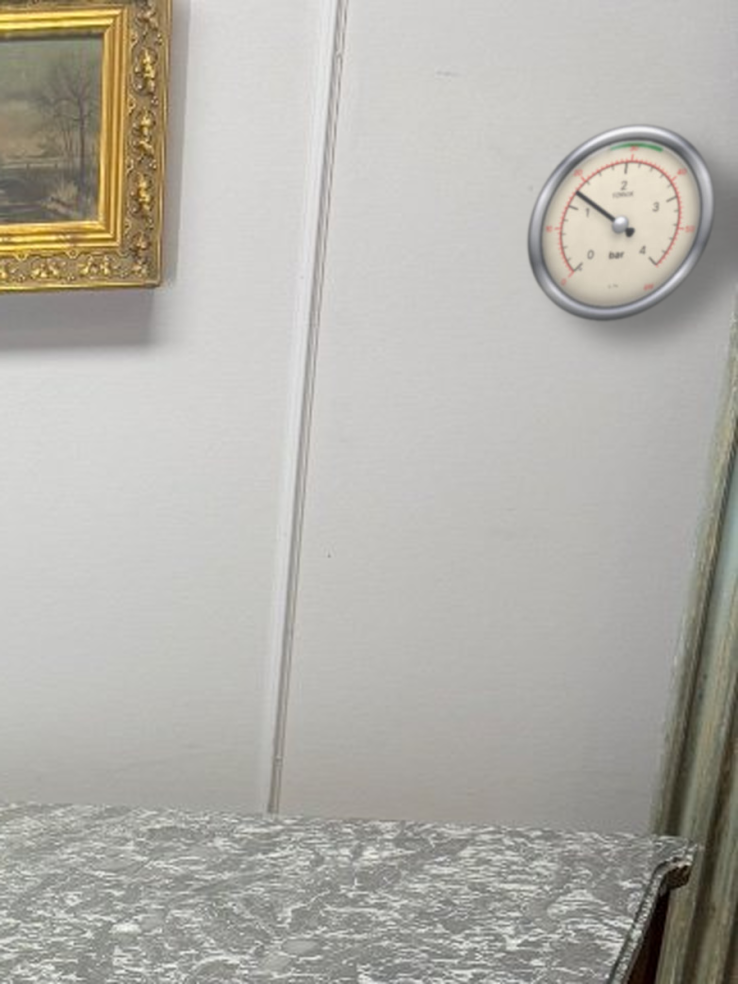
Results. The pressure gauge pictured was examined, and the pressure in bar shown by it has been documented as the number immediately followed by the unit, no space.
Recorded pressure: 1.2bar
